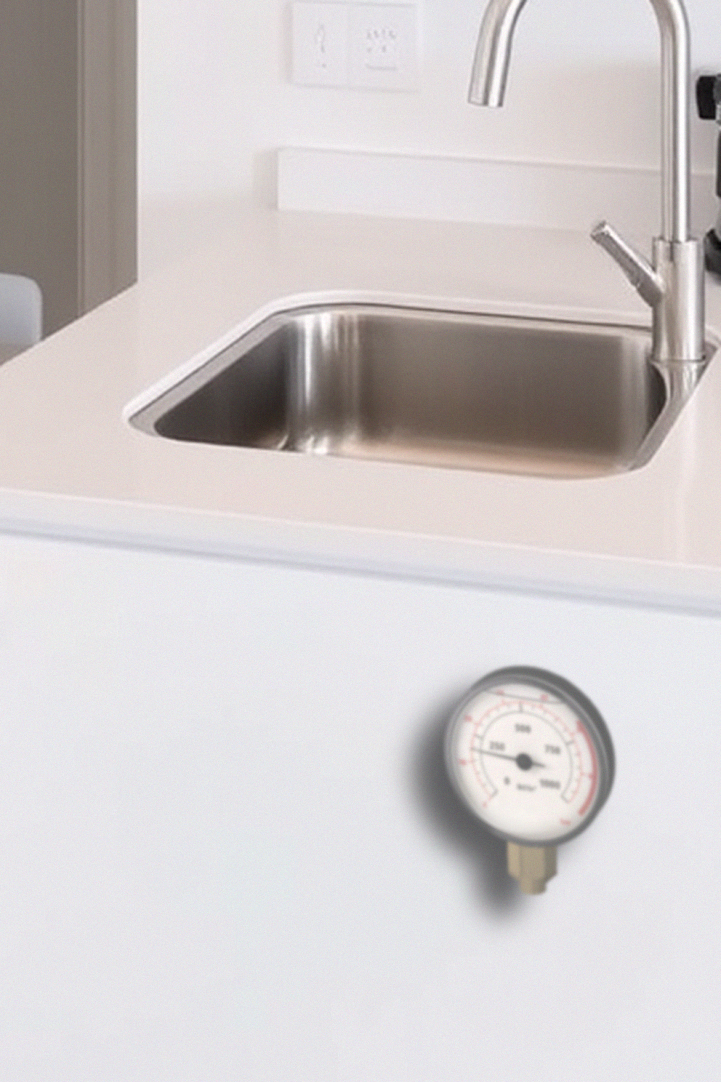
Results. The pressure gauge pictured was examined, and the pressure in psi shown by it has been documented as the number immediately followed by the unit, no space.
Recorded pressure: 200psi
